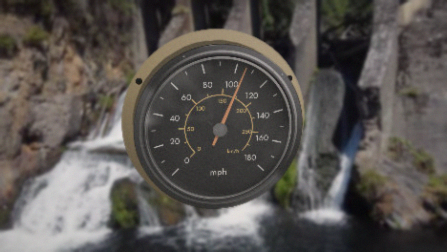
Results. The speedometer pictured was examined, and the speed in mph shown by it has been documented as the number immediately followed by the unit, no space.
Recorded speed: 105mph
